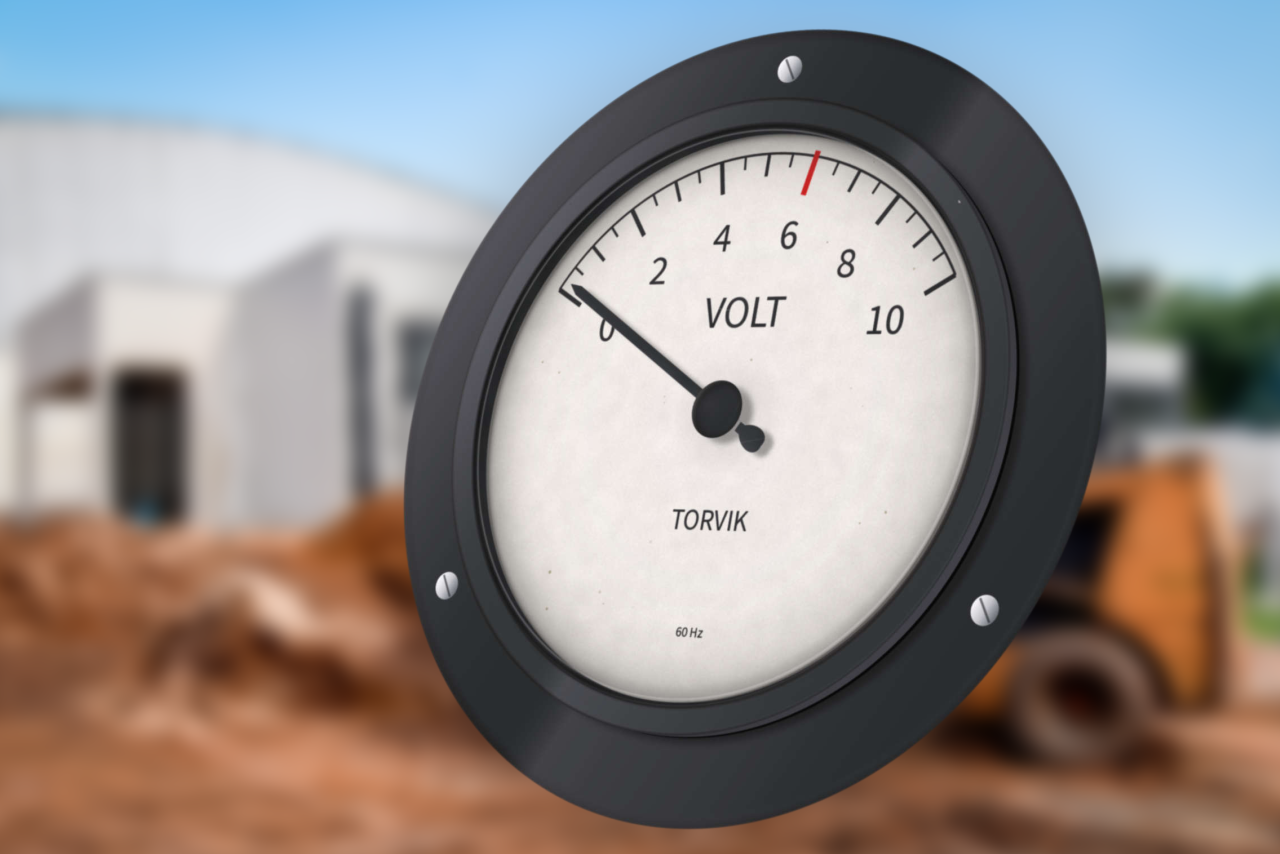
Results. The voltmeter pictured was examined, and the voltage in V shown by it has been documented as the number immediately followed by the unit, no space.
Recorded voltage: 0.25V
